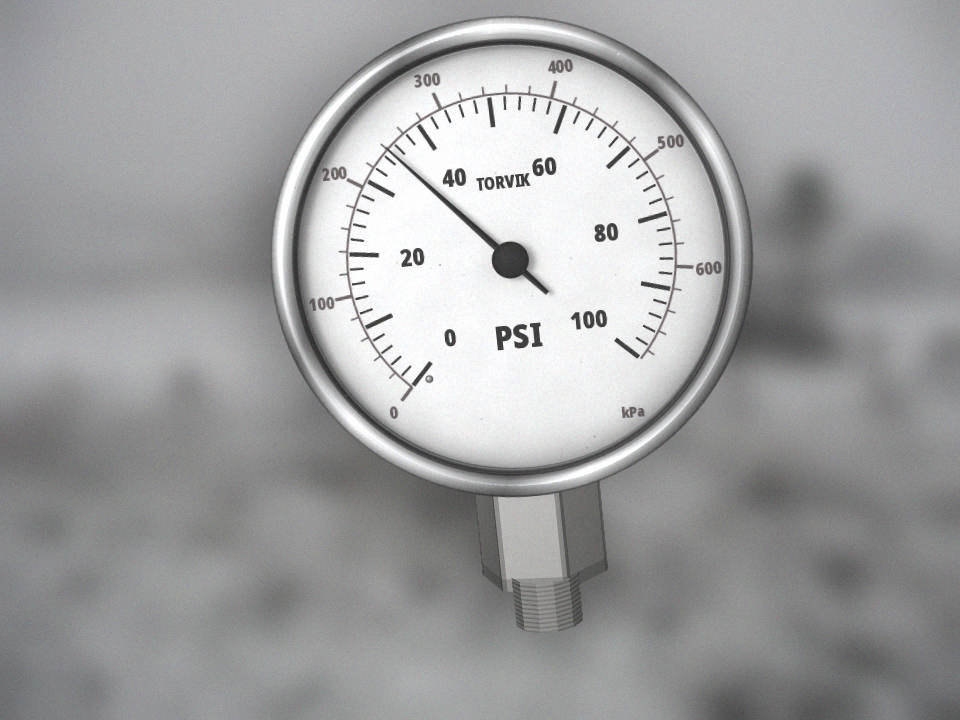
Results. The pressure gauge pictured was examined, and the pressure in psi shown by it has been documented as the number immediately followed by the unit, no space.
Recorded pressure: 35psi
